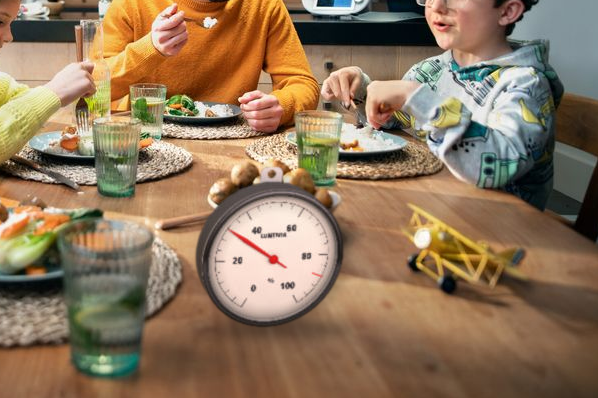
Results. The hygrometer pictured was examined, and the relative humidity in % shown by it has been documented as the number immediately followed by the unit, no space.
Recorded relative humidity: 32%
